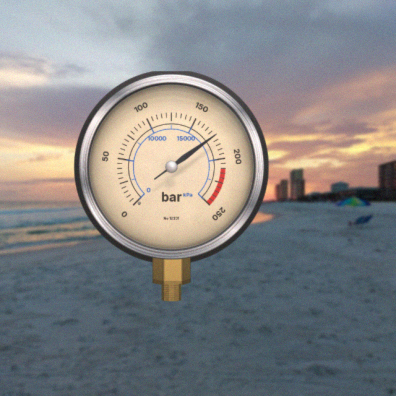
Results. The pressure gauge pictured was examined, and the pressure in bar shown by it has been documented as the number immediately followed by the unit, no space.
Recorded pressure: 175bar
